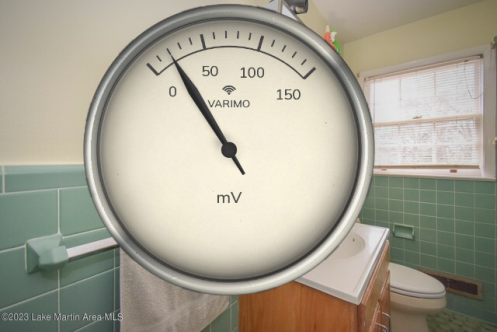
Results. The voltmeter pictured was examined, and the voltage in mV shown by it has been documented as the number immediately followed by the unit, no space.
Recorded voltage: 20mV
